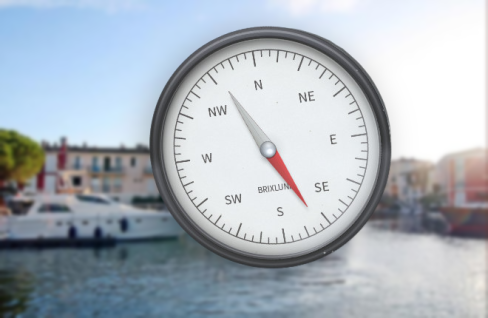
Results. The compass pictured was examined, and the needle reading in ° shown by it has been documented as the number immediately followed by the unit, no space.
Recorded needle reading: 155°
